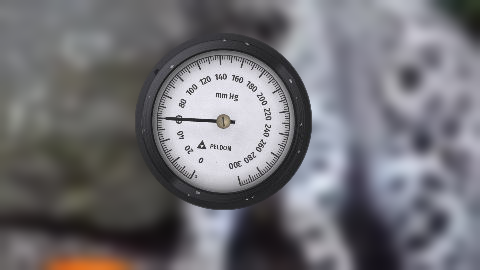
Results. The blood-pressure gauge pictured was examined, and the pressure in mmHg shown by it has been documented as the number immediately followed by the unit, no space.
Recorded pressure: 60mmHg
